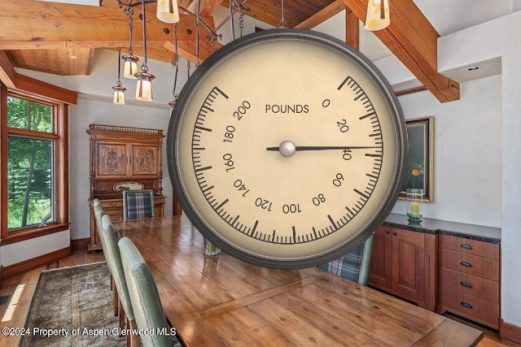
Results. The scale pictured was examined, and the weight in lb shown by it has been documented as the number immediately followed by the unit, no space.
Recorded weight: 36lb
